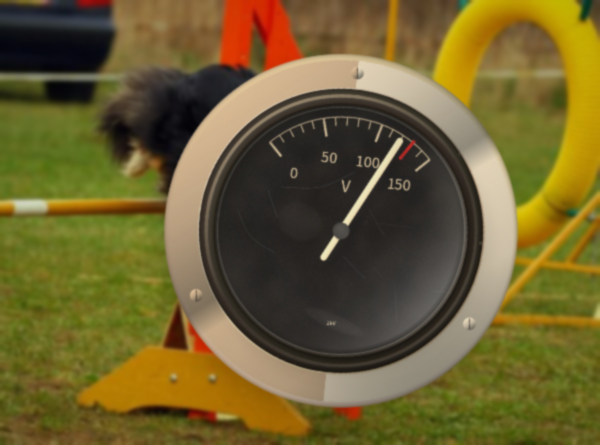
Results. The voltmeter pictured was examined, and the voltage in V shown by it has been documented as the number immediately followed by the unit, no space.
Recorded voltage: 120V
